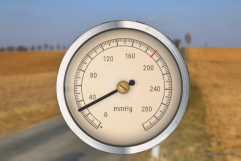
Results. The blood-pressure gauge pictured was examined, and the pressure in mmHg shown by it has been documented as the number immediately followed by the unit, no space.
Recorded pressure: 30mmHg
